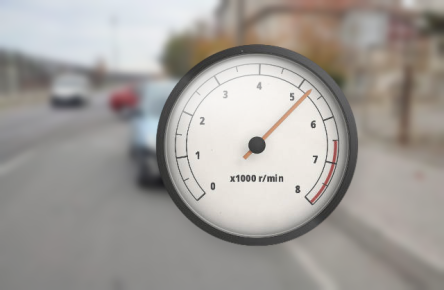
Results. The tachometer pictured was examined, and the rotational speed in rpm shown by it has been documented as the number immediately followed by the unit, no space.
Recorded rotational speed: 5250rpm
